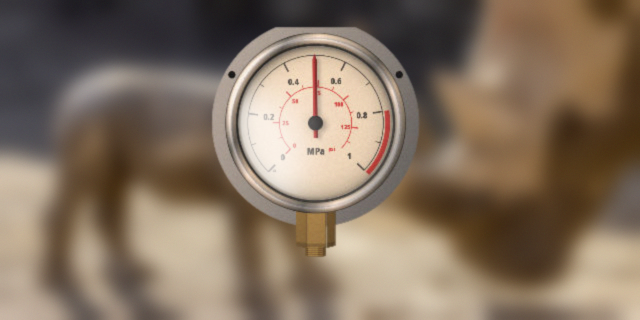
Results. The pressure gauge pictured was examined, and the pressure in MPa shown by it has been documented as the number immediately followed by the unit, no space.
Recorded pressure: 0.5MPa
